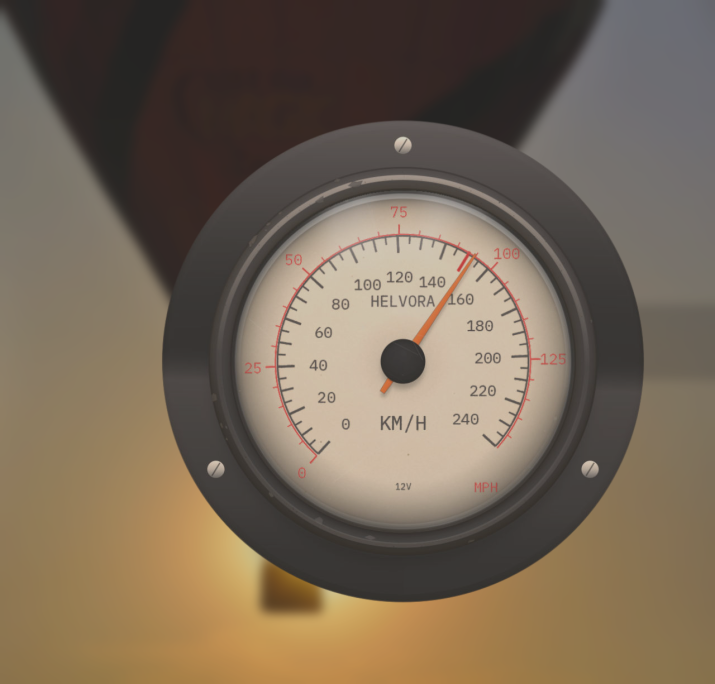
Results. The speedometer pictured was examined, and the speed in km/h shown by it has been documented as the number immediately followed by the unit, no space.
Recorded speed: 152.5km/h
